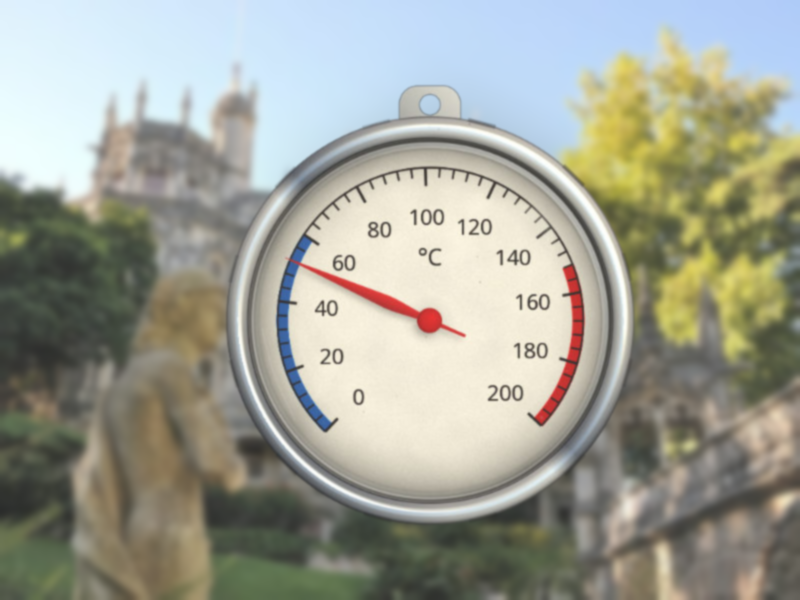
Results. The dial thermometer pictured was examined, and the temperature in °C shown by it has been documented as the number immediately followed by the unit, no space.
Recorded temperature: 52°C
